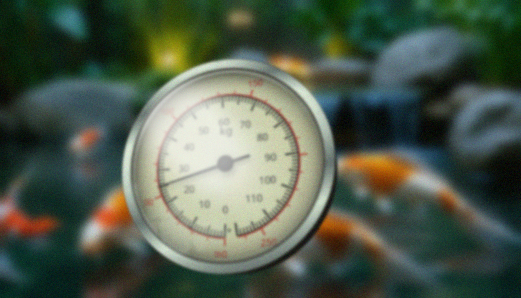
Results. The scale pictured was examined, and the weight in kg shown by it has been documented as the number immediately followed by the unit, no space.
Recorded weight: 25kg
